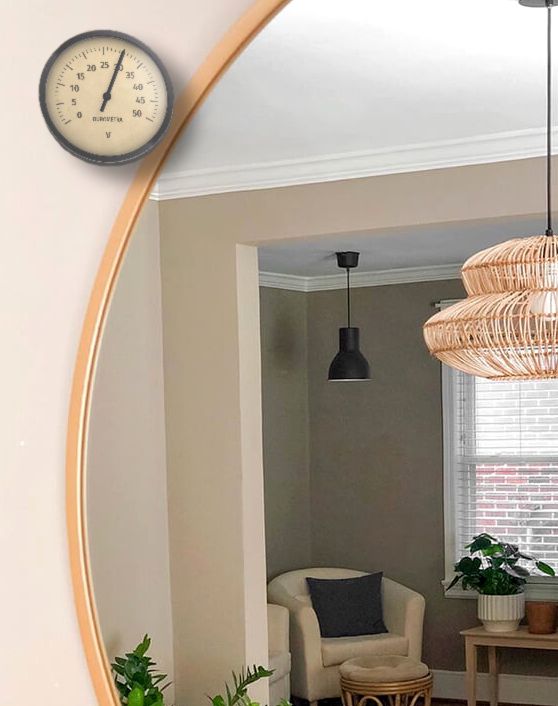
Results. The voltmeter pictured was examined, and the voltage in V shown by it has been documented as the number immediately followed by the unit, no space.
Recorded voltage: 30V
